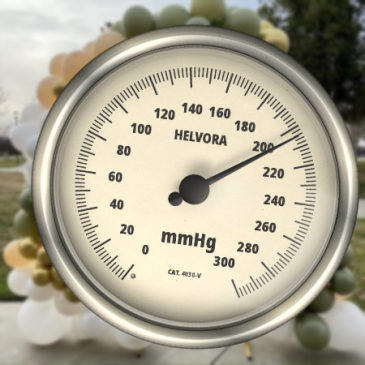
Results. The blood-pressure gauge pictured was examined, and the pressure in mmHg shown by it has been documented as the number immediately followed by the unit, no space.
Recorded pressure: 204mmHg
